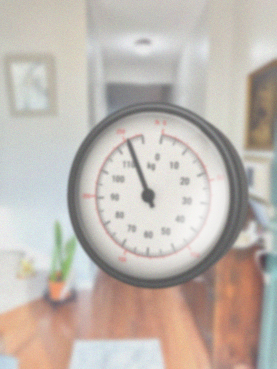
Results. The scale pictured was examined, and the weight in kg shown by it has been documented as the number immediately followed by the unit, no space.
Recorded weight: 115kg
